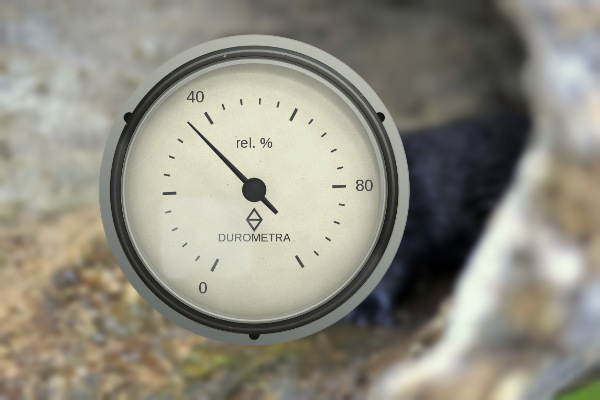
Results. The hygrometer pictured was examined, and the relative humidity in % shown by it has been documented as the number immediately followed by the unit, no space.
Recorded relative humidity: 36%
